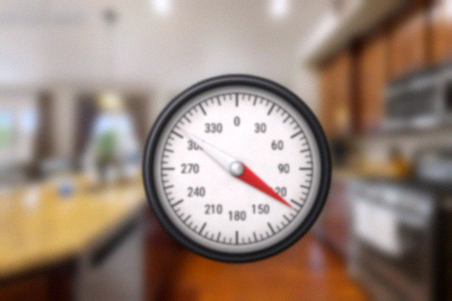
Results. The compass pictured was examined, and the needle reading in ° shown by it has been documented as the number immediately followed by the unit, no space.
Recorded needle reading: 125°
